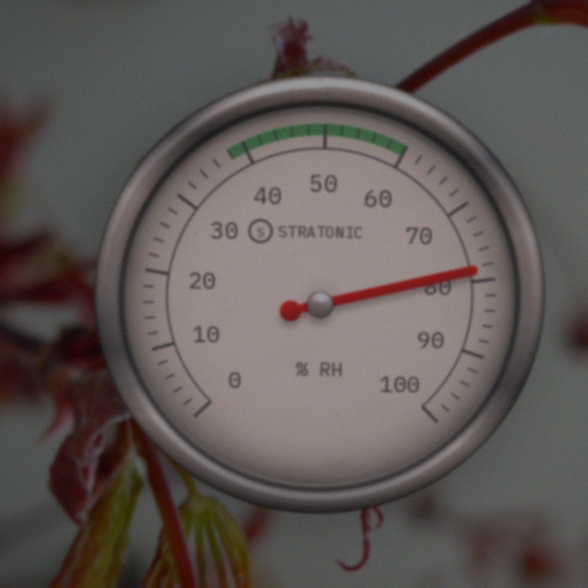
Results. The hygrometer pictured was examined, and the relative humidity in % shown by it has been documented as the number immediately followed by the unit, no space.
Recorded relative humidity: 78%
